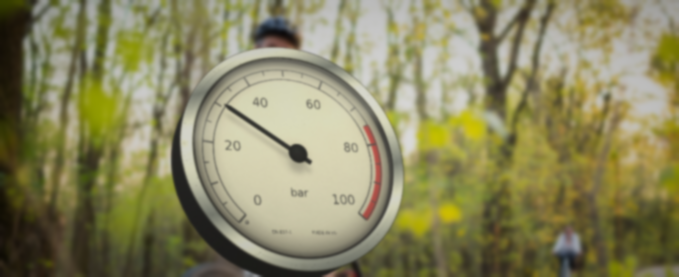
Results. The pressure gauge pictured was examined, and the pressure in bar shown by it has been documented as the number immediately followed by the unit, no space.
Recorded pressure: 30bar
